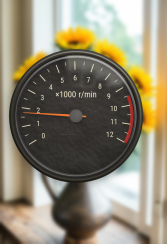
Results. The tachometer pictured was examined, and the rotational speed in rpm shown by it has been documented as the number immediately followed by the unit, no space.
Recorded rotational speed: 1750rpm
